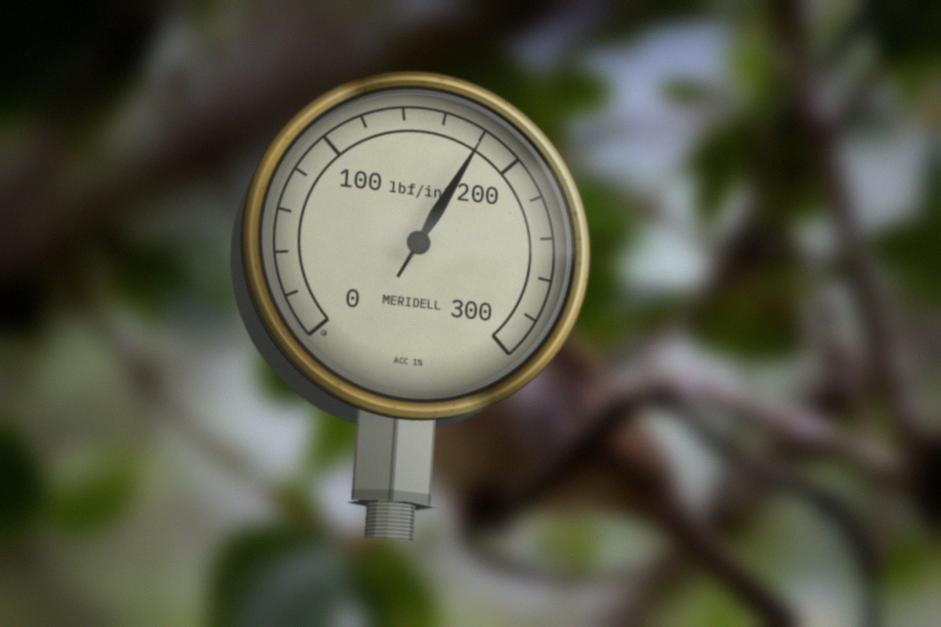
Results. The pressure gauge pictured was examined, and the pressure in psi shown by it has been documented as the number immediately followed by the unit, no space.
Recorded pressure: 180psi
